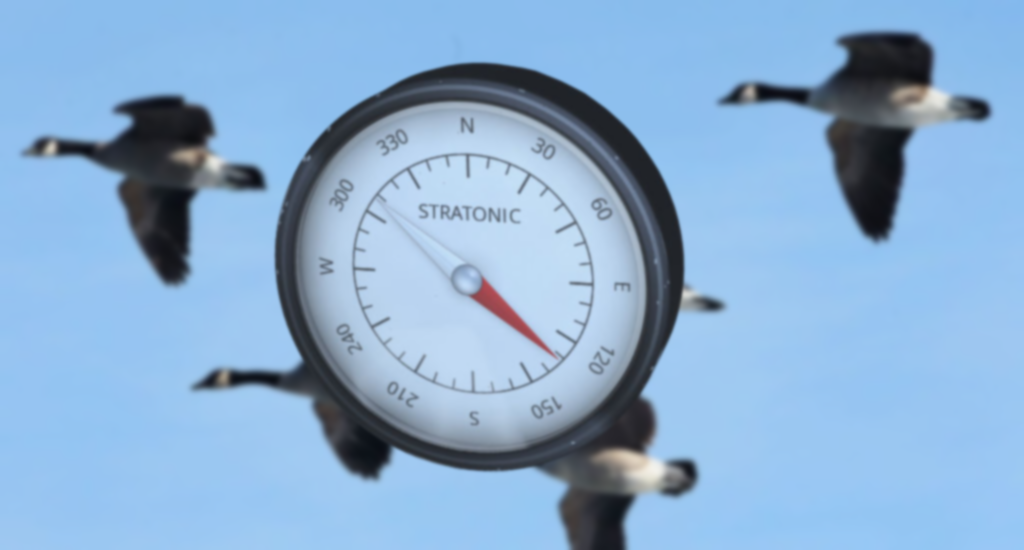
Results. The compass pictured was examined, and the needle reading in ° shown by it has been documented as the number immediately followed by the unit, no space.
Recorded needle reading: 130°
